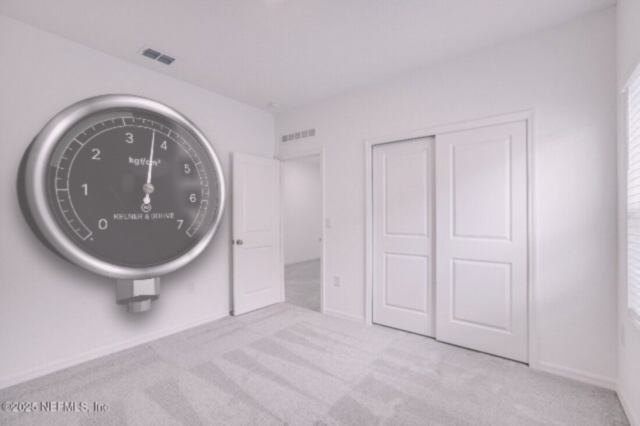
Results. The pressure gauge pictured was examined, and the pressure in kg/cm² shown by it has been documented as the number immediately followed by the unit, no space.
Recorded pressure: 3.6kg/cm²
